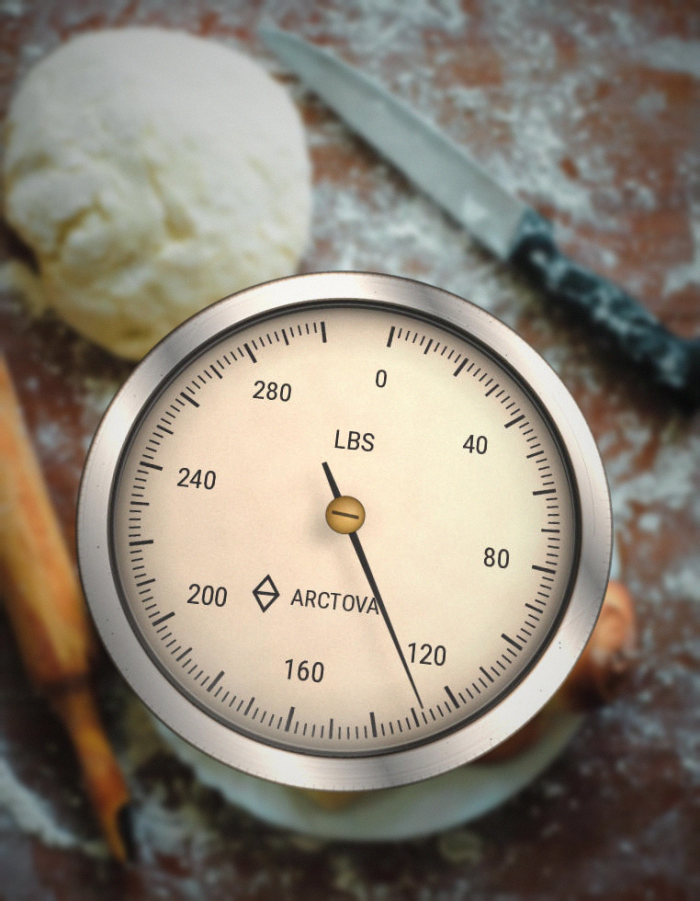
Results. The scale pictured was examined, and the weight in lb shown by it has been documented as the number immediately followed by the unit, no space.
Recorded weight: 128lb
